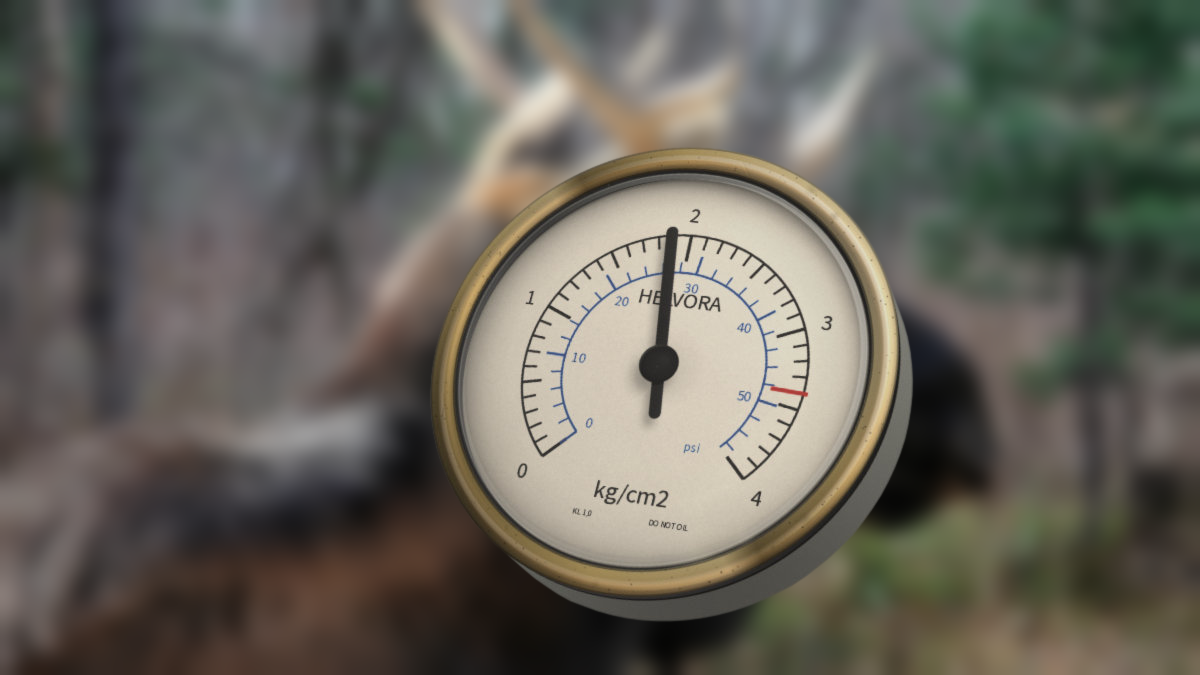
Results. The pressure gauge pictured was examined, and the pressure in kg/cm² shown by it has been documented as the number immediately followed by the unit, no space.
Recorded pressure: 1.9kg/cm²
